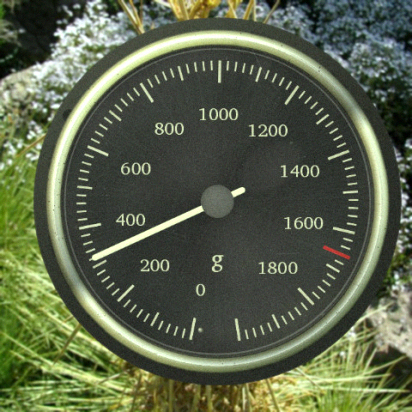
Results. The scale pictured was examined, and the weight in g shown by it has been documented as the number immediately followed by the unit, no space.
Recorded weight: 320g
